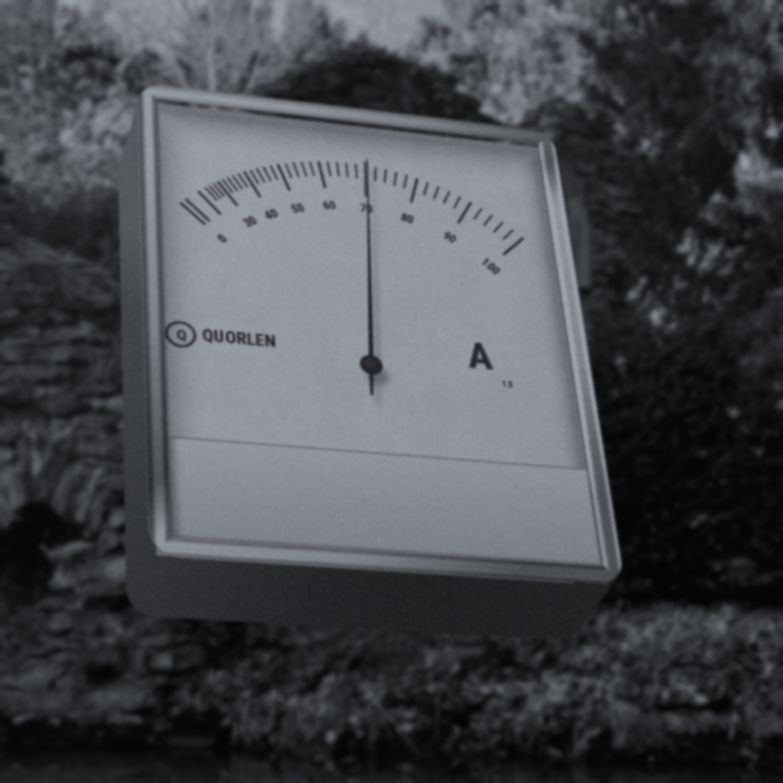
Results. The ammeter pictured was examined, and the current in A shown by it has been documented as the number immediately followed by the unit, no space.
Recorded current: 70A
